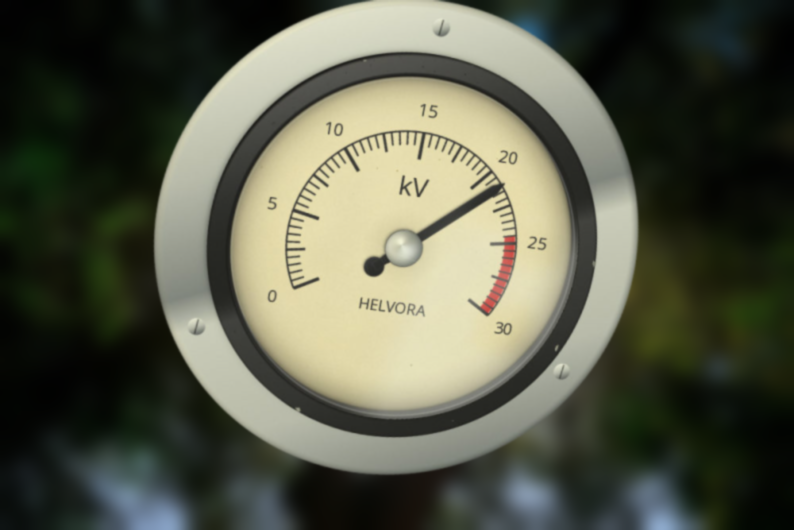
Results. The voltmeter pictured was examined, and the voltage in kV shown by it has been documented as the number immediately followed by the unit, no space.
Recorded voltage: 21kV
